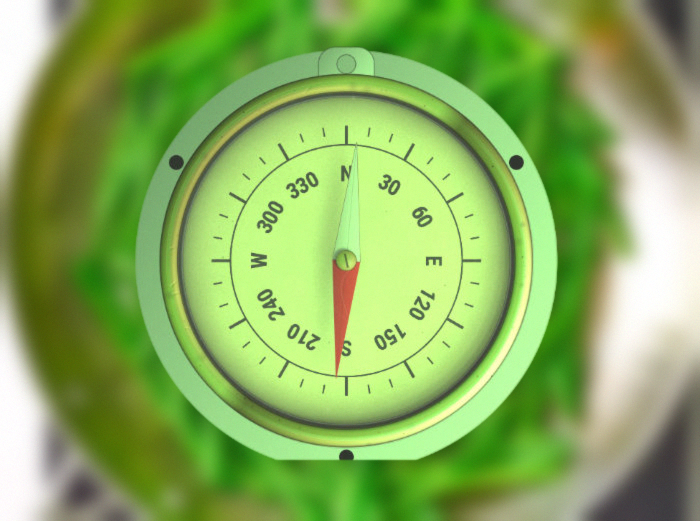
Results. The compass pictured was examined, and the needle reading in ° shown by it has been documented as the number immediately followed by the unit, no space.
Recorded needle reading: 185°
